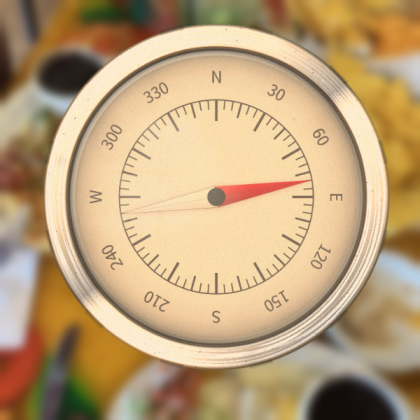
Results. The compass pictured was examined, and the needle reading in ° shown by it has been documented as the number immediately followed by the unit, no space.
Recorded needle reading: 80°
